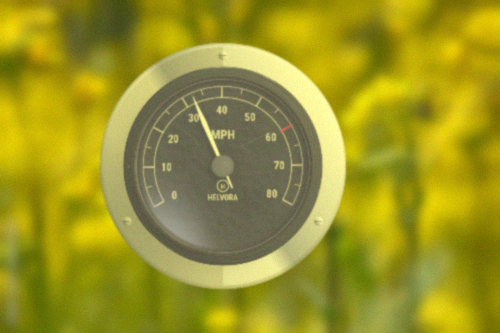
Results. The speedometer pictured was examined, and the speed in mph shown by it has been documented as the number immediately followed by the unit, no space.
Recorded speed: 32.5mph
